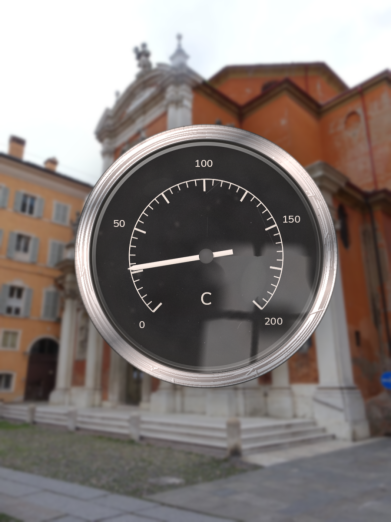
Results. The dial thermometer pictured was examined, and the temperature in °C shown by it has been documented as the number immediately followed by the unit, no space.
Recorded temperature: 27.5°C
